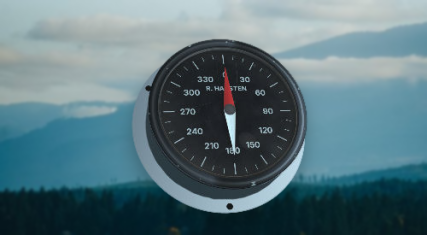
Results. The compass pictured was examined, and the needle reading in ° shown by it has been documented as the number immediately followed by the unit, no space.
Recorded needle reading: 0°
